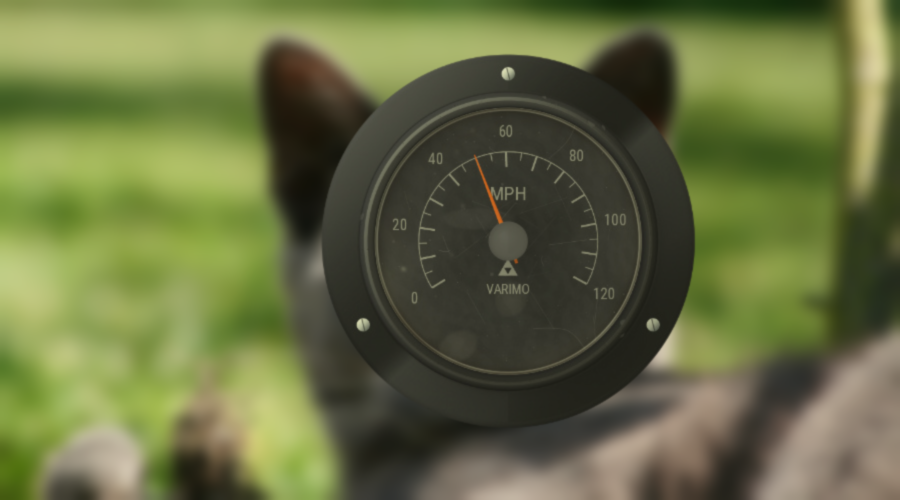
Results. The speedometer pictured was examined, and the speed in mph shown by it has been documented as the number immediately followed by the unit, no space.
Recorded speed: 50mph
